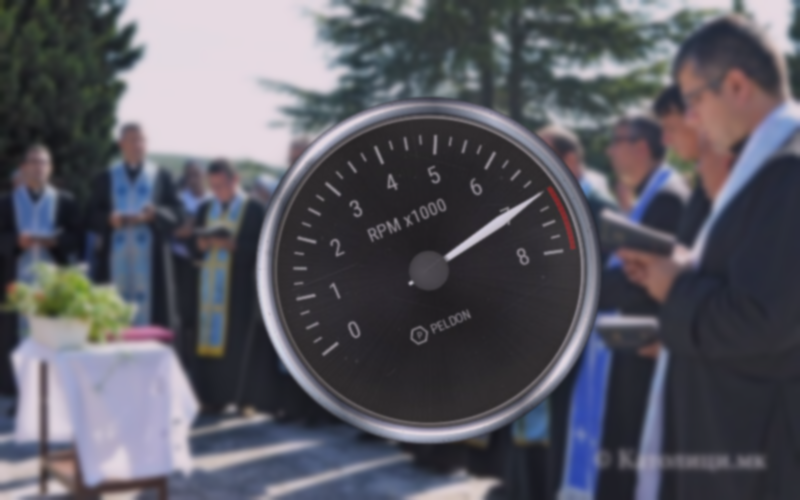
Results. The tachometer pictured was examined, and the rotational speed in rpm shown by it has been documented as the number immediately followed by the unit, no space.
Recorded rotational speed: 7000rpm
